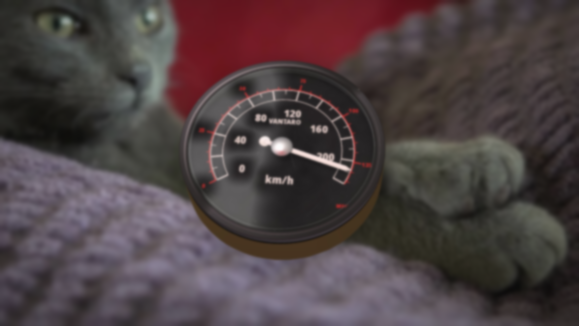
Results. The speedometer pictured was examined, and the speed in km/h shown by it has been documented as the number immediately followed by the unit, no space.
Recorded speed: 210km/h
